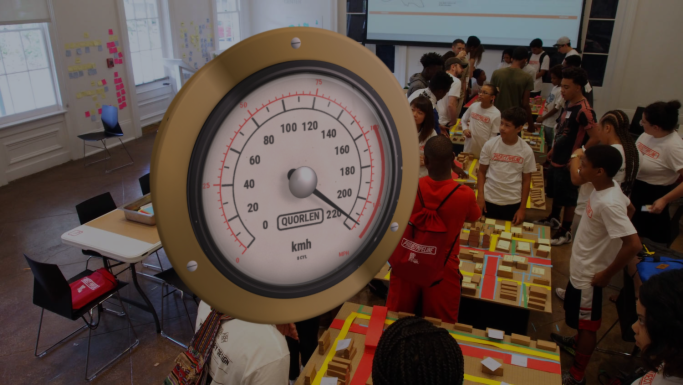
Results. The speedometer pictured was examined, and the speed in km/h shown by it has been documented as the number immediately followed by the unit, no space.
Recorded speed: 215km/h
